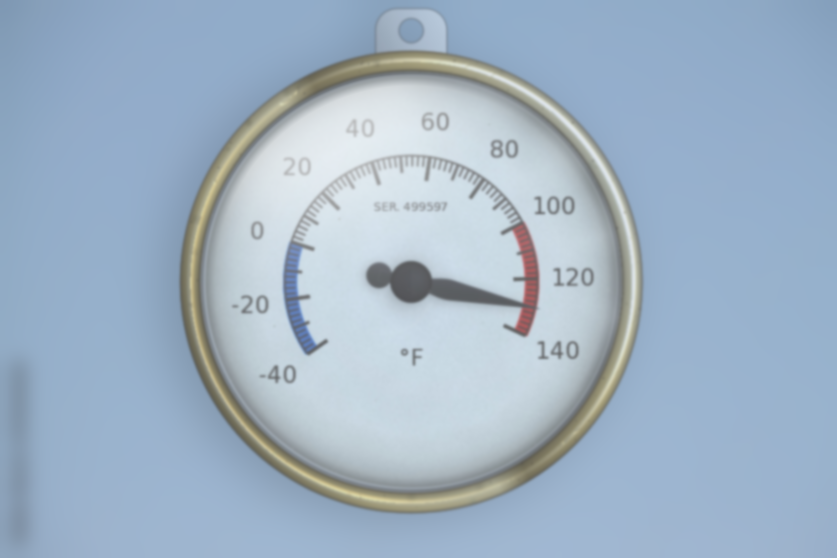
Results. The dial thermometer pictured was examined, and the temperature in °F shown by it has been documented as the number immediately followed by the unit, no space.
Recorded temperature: 130°F
